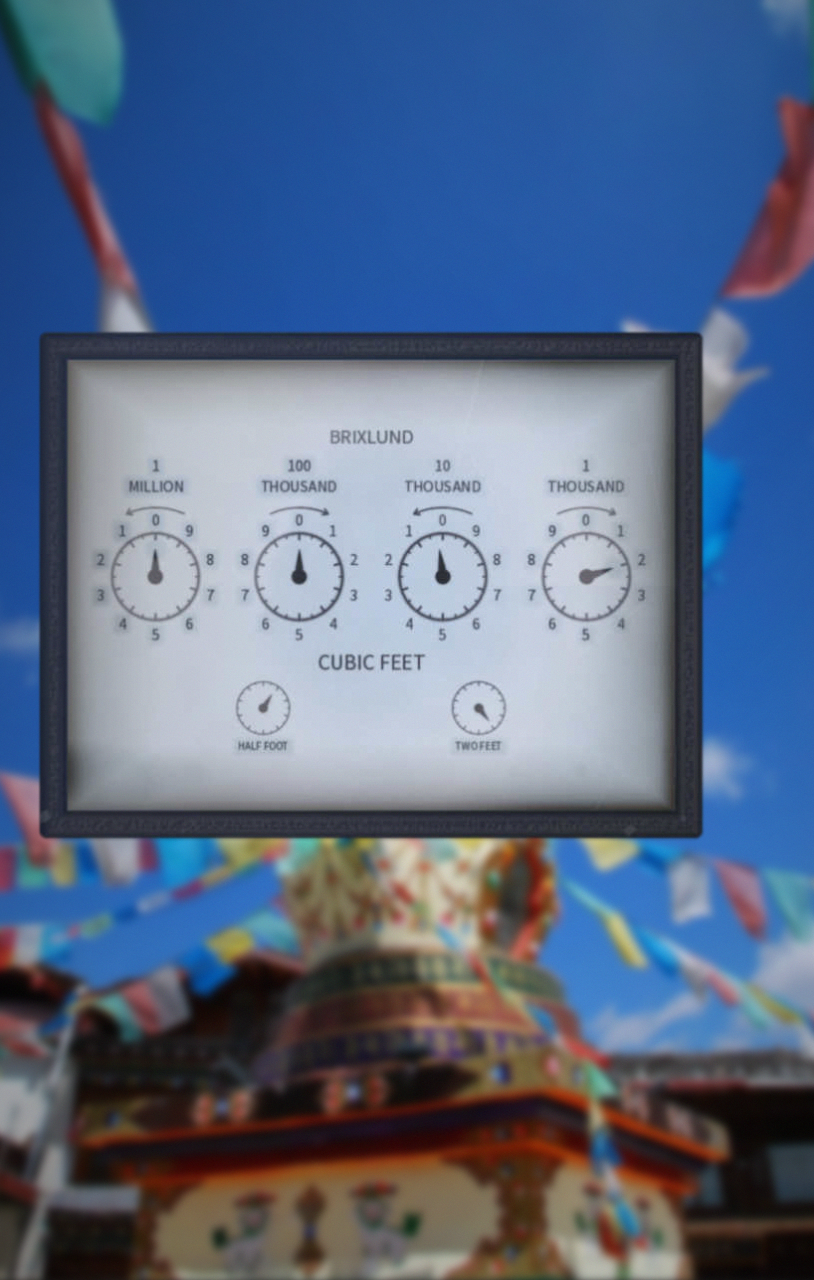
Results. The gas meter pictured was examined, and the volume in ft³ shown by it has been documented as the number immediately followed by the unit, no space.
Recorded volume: 200ft³
